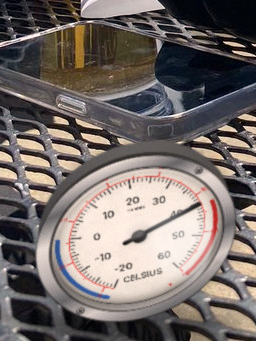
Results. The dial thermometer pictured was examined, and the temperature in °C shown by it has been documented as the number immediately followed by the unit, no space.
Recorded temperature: 40°C
